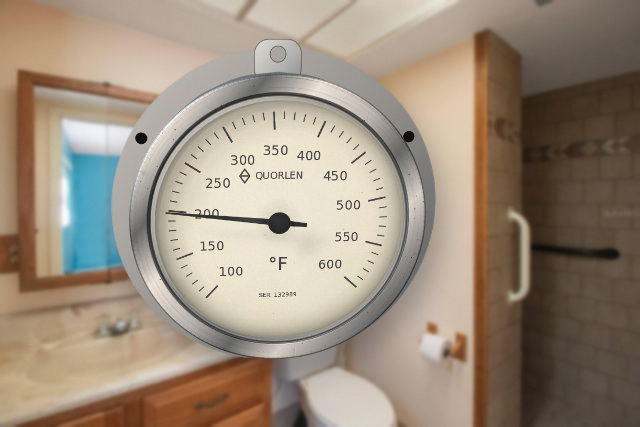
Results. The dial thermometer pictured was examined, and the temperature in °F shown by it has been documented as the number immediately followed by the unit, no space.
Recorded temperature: 200°F
